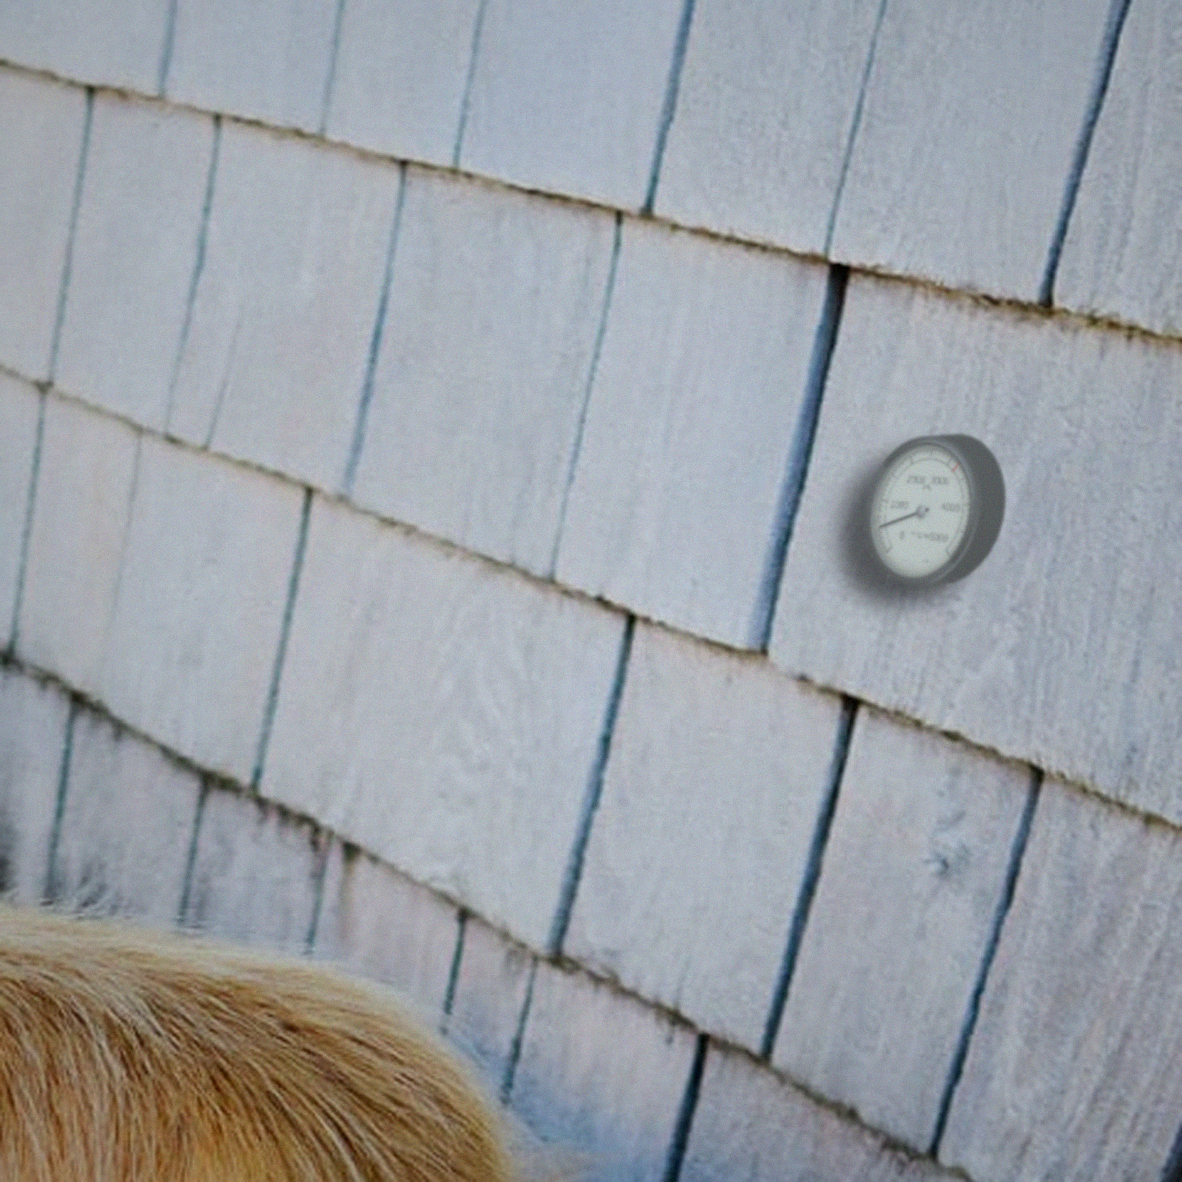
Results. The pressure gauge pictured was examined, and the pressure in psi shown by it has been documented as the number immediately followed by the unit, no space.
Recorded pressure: 500psi
